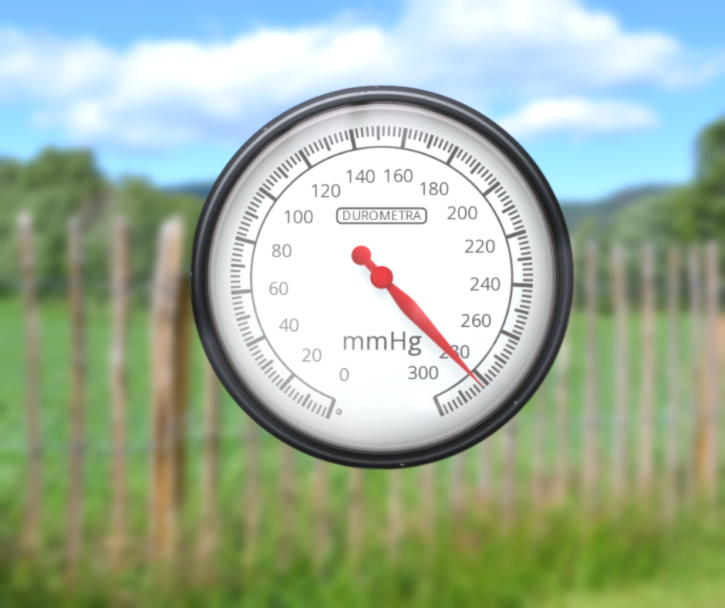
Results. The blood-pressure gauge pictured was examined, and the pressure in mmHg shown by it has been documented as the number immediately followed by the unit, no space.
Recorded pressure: 282mmHg
